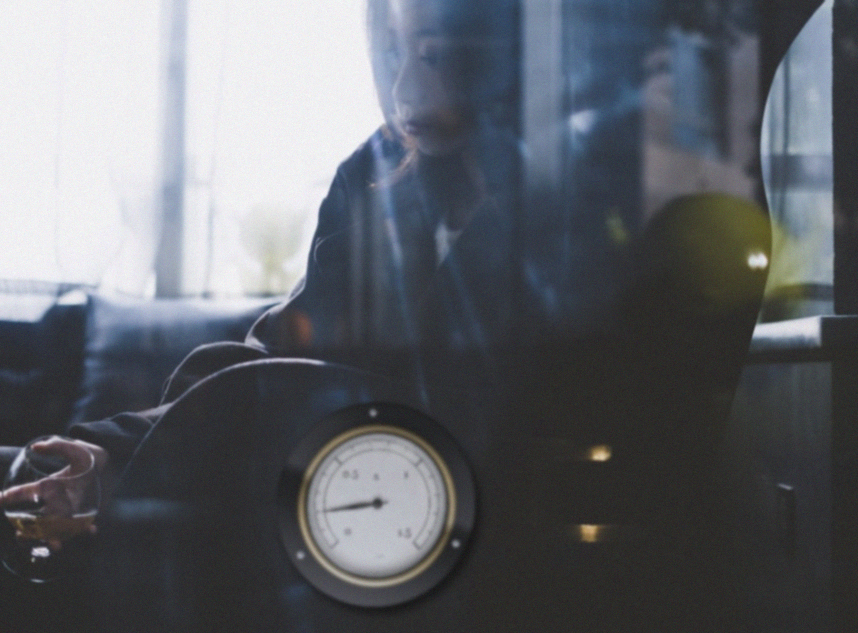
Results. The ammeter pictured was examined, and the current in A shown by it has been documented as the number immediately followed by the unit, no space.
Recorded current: 0.2A
